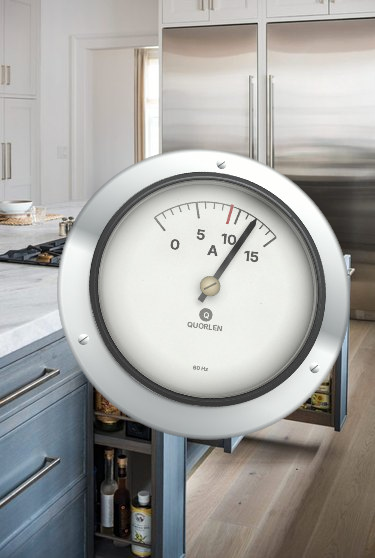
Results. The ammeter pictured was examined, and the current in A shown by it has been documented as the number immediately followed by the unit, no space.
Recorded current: 12A
